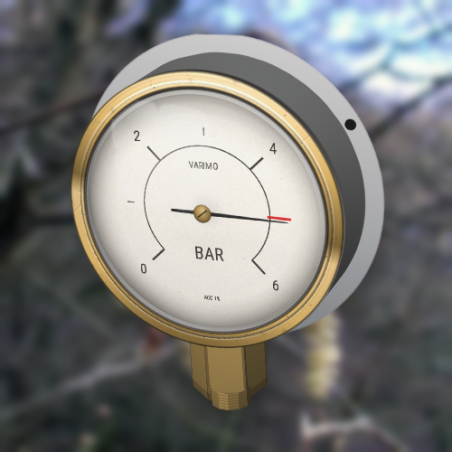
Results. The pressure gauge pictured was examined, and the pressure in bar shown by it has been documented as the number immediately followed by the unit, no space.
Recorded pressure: 5bar
